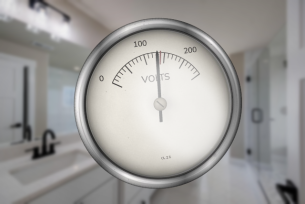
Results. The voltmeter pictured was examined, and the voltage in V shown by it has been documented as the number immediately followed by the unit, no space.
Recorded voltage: 130V
